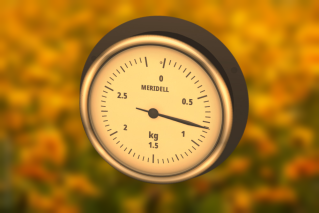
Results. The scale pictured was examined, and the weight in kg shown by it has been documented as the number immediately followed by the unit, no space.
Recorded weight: 0.8kg
